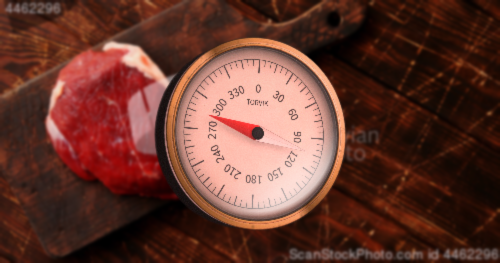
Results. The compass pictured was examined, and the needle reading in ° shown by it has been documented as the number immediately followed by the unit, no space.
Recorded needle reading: 285°
